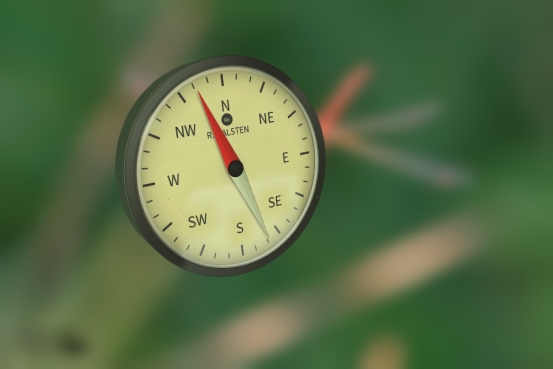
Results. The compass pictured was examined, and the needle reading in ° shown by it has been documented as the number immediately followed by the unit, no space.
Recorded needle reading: 340°
